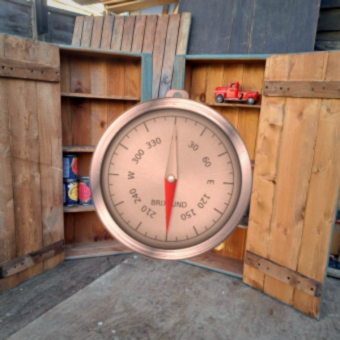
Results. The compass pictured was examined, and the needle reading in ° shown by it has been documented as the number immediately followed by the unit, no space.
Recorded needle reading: 180°
